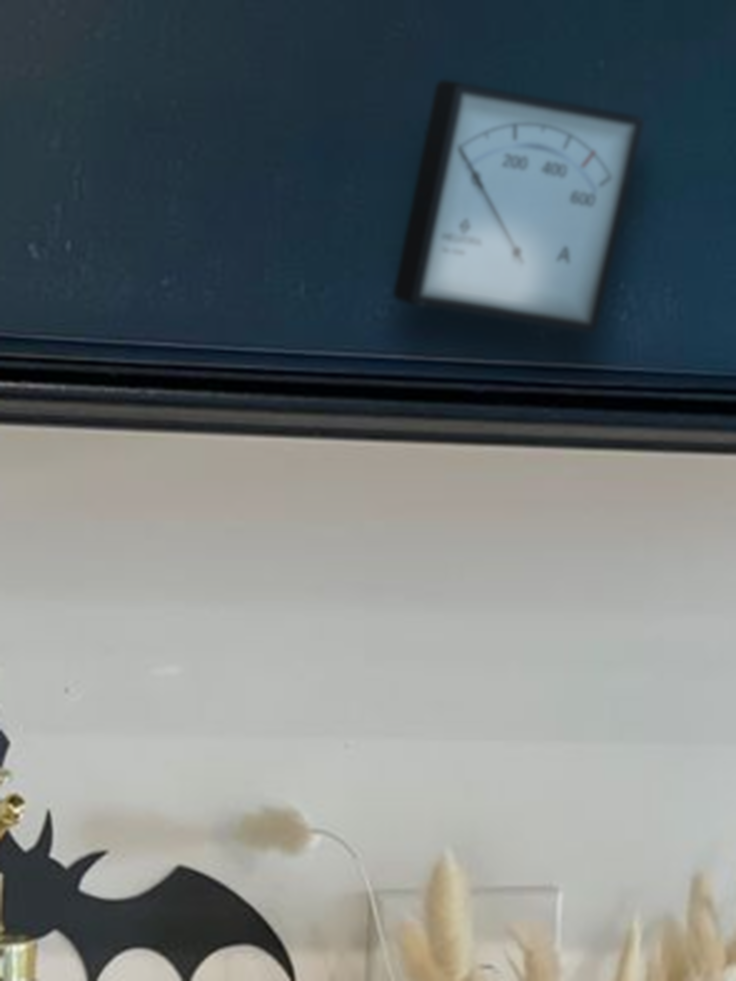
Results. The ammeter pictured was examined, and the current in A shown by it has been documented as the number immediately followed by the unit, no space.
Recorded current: 0A
